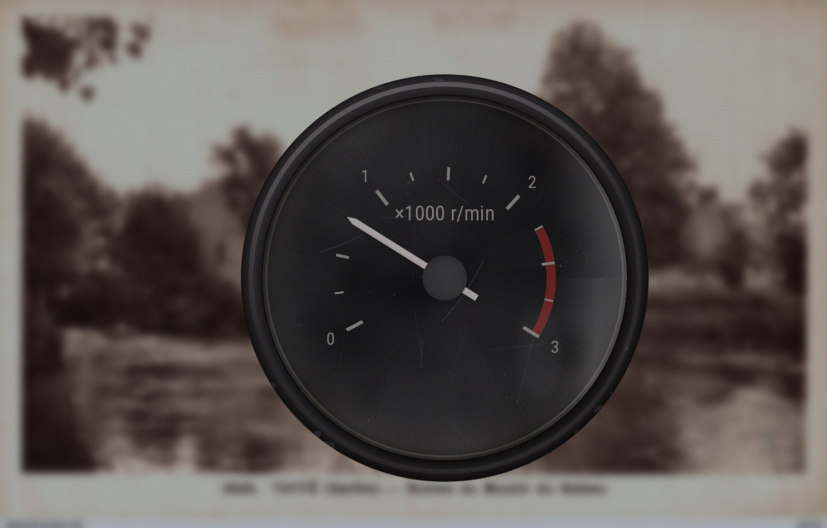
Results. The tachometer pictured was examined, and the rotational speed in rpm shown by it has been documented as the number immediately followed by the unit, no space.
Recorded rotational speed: 750rpm
